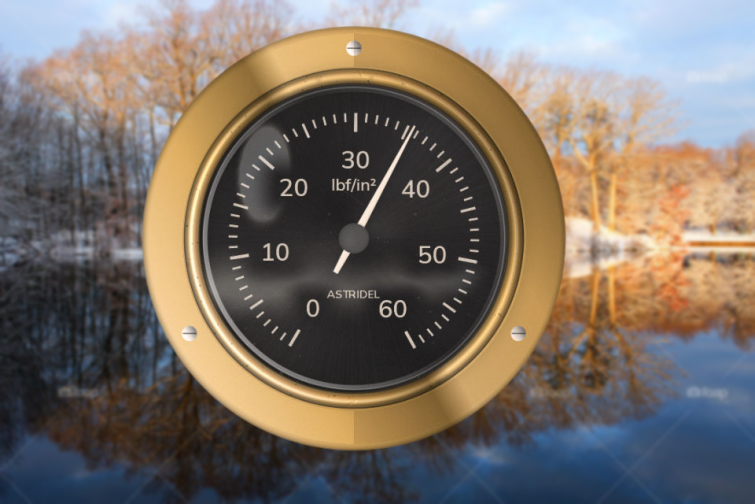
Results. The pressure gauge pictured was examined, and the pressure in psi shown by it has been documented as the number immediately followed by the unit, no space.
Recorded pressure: 35.5psi
